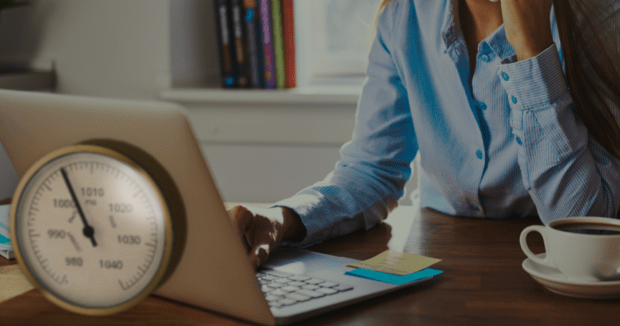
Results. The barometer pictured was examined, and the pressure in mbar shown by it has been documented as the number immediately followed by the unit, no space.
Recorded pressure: 1005mbar
